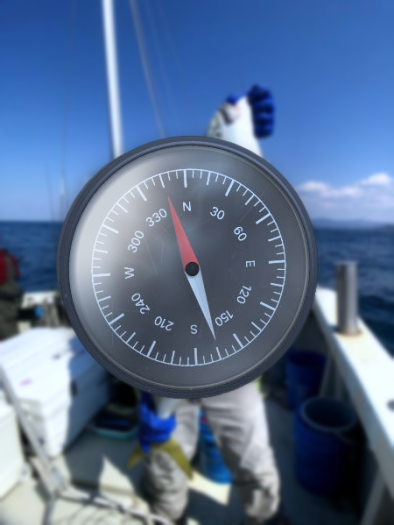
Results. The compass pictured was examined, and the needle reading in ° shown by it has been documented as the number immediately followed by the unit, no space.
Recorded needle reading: 345°
